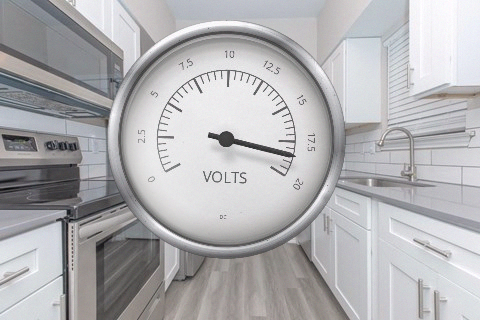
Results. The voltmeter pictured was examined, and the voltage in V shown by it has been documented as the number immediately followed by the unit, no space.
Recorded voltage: 18.5V
